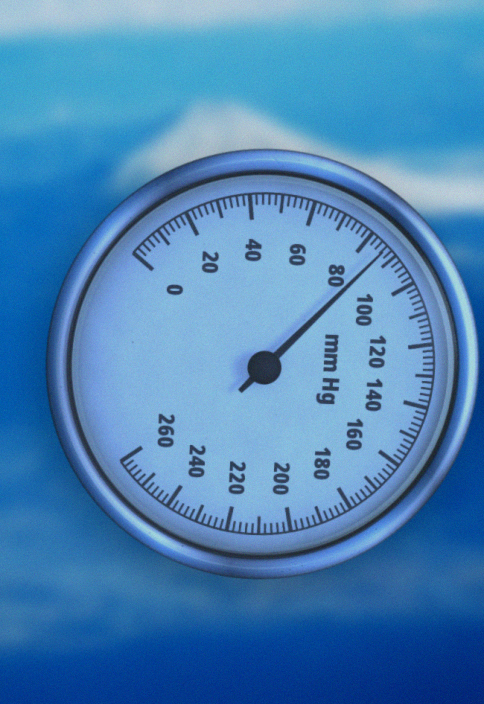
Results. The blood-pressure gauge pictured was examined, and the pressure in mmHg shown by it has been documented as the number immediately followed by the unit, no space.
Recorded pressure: 86mmHg
